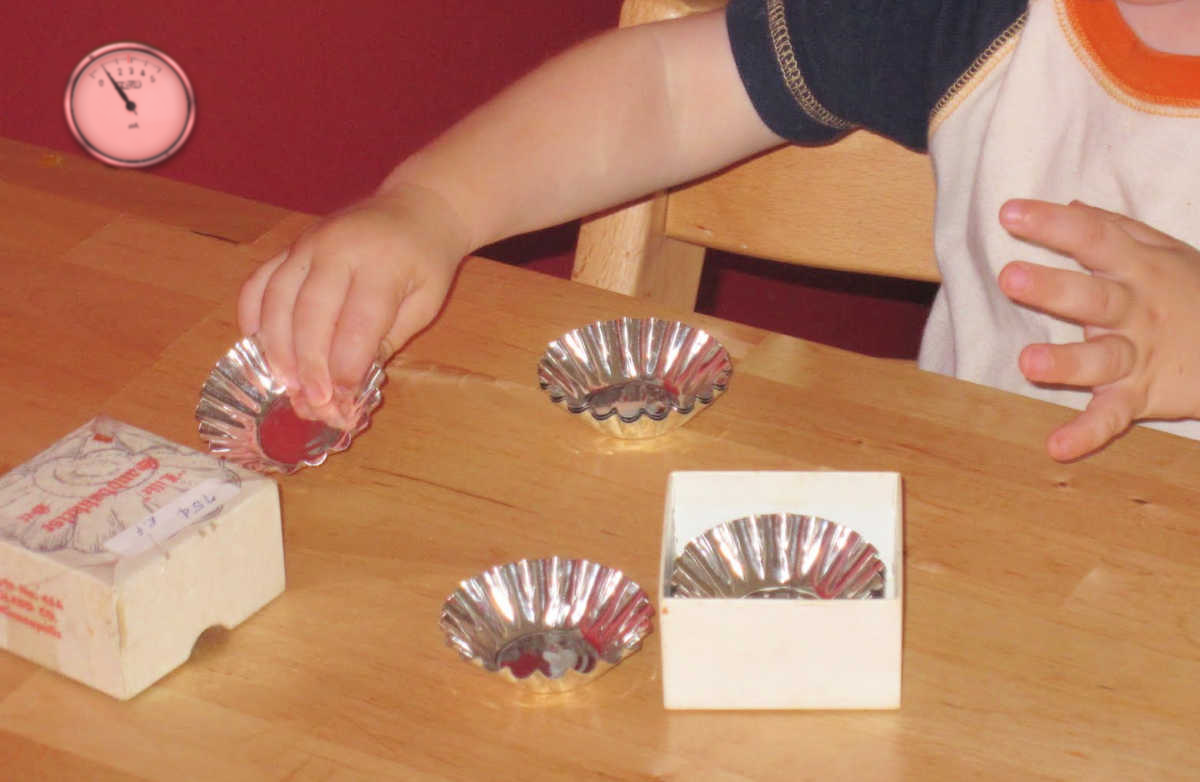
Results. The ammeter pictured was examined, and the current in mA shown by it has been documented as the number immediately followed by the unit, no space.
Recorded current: 1mA
